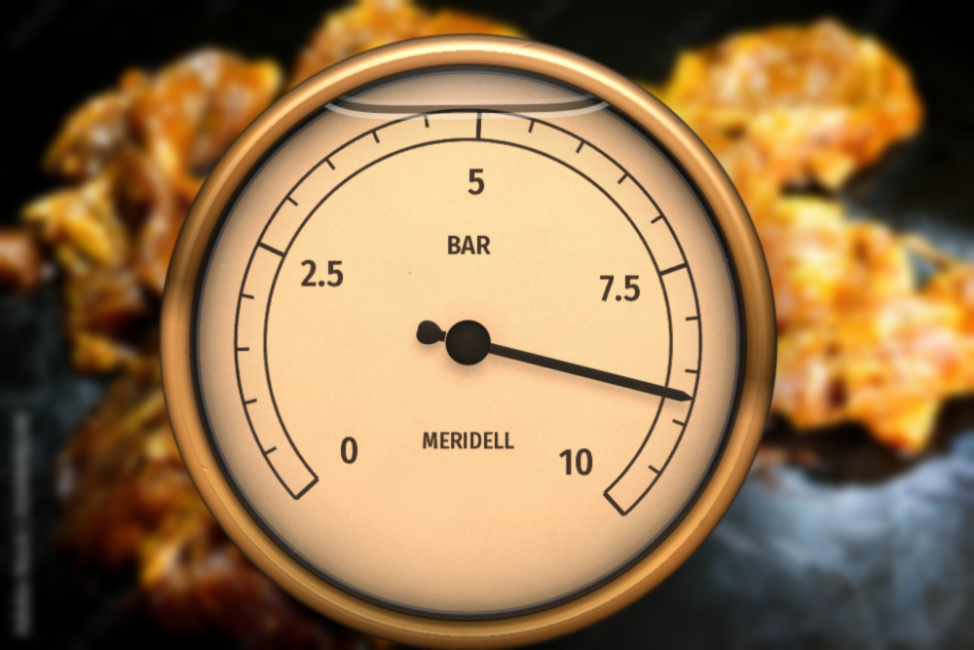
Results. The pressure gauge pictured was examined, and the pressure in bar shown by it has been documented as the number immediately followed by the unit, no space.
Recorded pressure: 8.75bar
